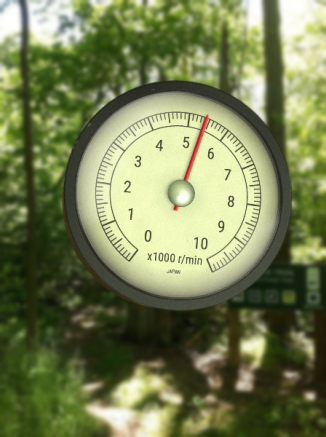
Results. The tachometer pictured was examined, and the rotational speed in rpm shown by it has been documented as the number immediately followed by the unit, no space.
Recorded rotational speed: 5400rpm
